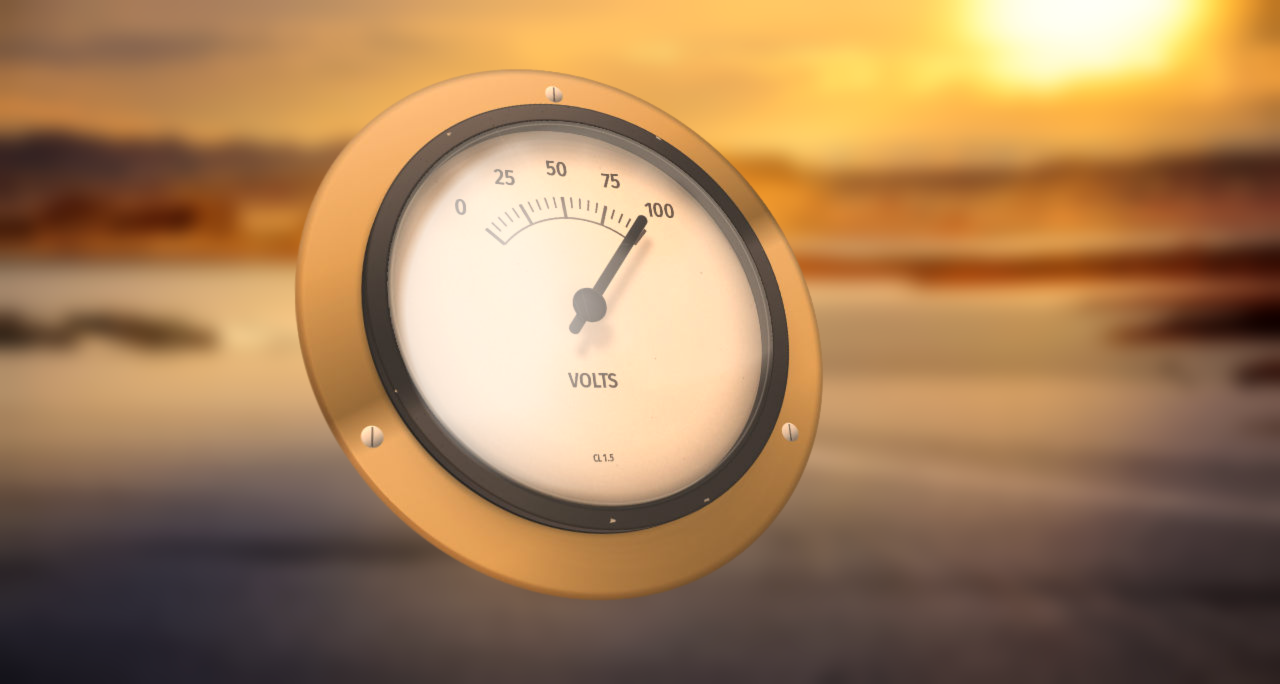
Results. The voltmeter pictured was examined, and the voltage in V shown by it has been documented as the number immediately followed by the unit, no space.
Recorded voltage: 95V
